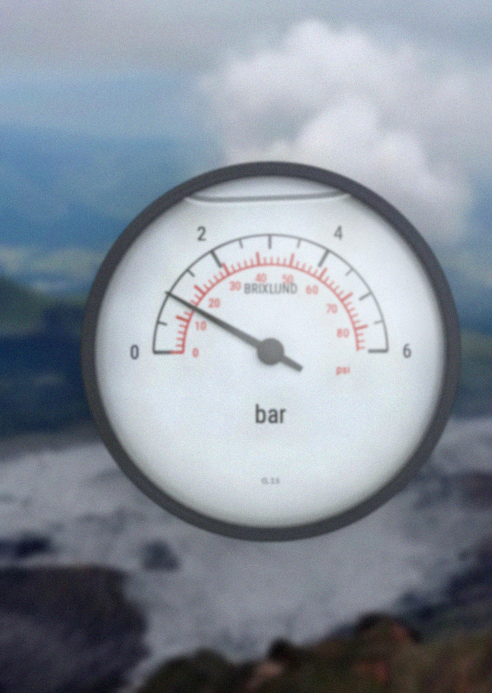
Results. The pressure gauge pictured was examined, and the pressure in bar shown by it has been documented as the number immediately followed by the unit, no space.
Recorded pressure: 1bar
